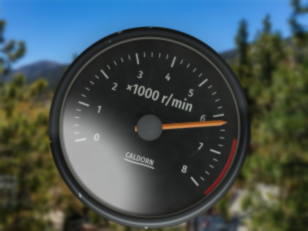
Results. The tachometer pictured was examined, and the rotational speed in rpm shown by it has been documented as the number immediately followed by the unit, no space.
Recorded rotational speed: 6200rpm
